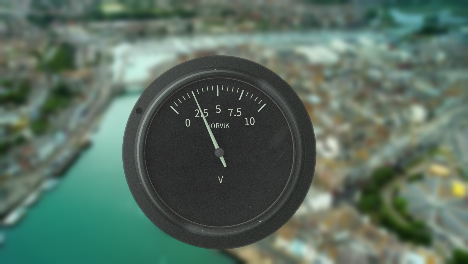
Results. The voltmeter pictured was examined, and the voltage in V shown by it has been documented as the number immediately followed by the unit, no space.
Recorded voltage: 2.5V
